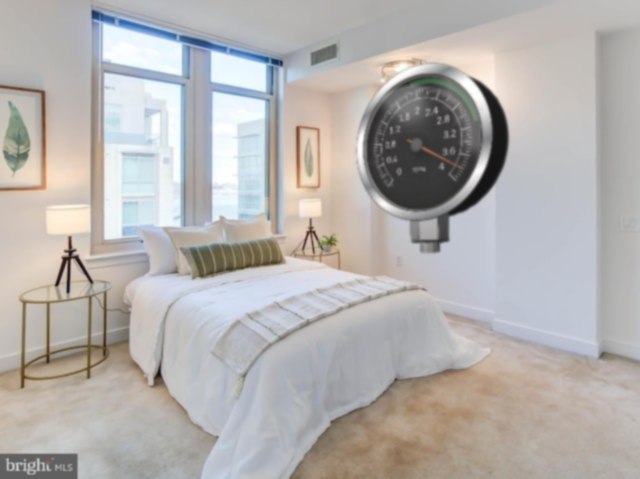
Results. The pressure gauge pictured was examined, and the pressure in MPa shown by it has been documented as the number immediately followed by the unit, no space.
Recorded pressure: 3.8MPa
